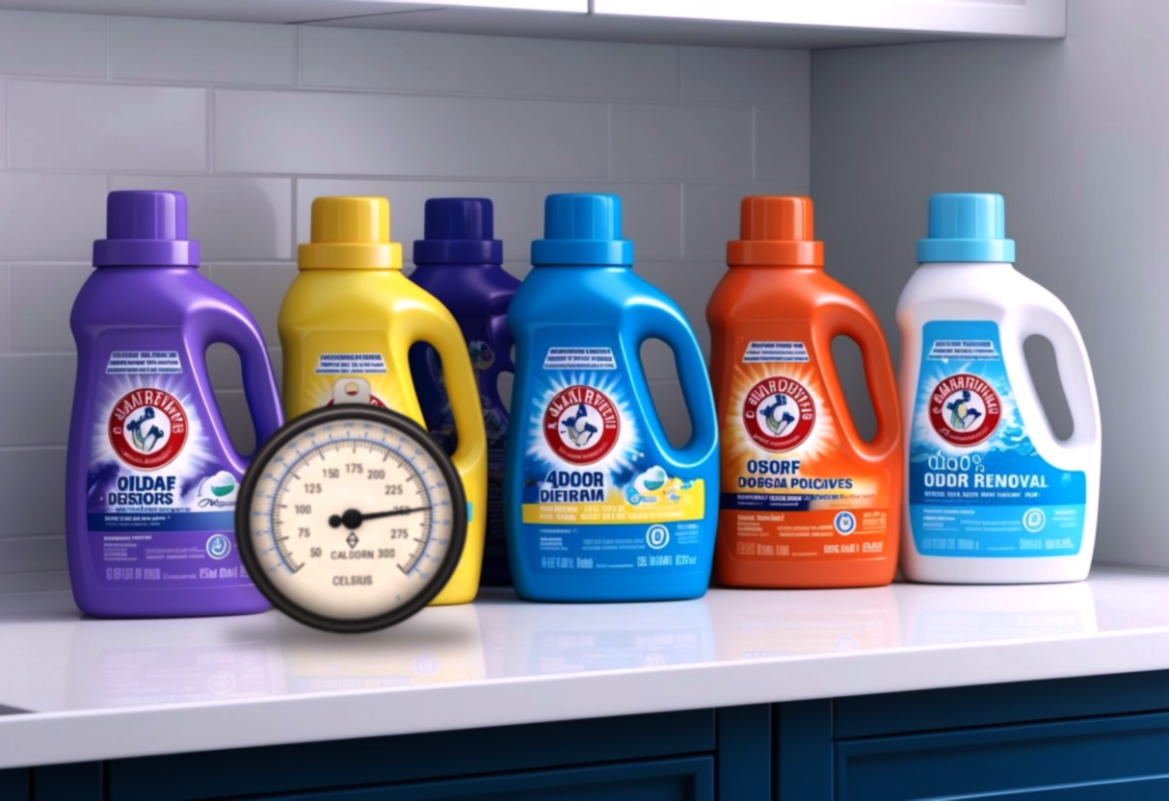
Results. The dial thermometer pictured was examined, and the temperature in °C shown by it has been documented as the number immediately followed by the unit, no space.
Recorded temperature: 250°C
